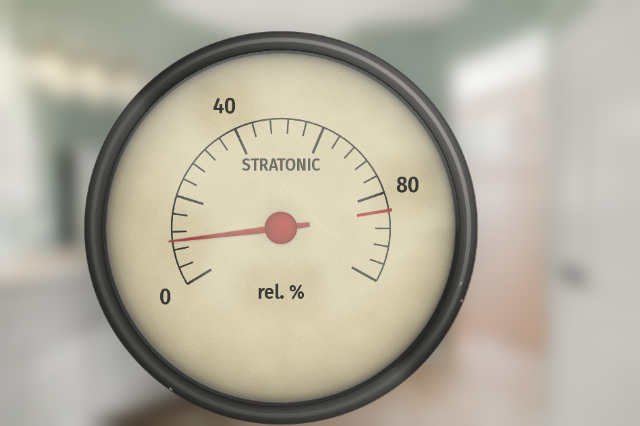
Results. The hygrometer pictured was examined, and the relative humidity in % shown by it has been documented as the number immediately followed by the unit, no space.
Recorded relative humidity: 10%
